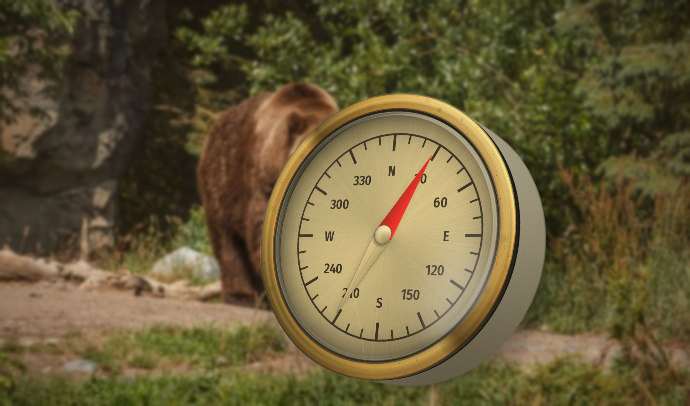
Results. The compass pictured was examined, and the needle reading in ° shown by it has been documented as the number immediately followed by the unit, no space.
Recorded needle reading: 30°
